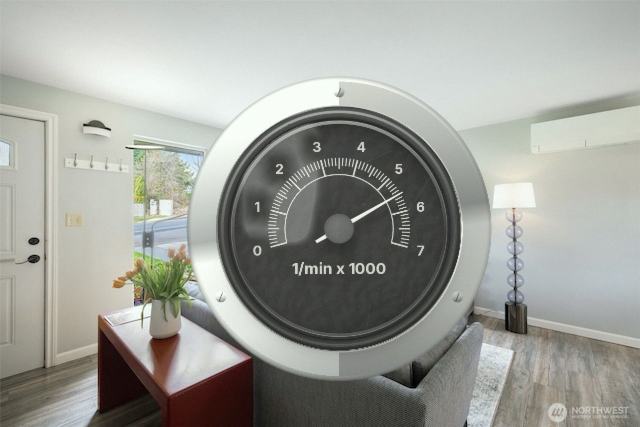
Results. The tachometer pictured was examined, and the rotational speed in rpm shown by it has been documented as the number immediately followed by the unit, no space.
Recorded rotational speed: 5500rpm
